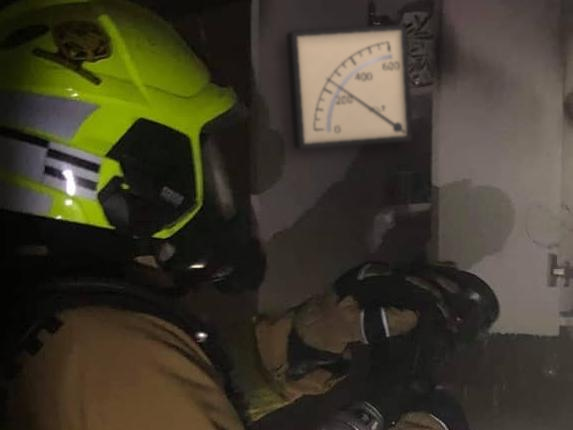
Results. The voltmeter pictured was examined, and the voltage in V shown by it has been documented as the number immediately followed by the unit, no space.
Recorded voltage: 250V
